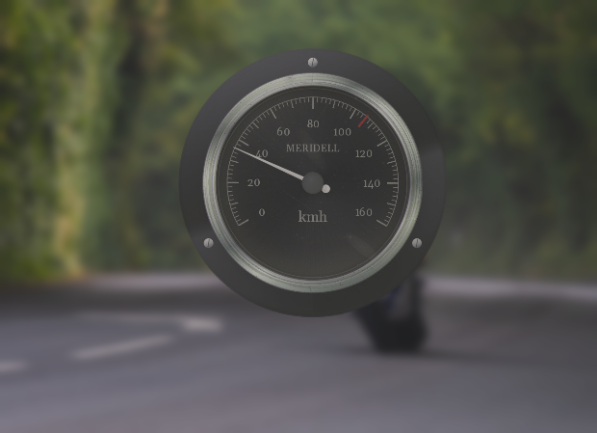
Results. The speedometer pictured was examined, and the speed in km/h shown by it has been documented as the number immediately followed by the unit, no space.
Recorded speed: 36km/h
